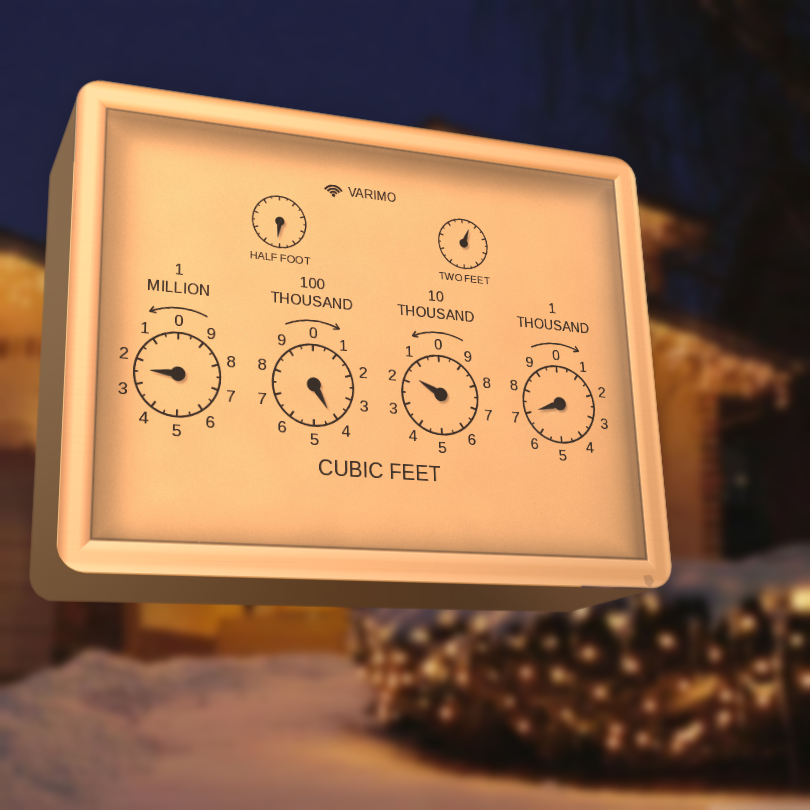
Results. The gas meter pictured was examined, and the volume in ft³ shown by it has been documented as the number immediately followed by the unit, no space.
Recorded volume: 241700ft³
